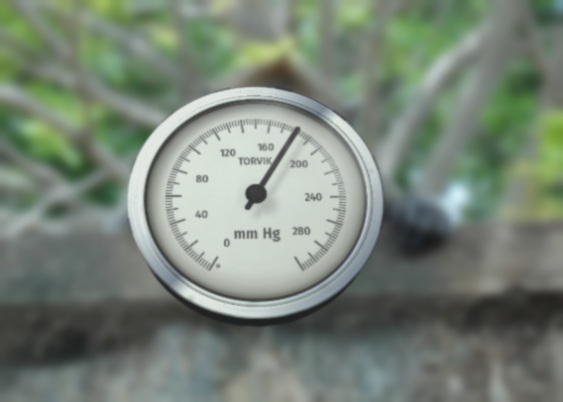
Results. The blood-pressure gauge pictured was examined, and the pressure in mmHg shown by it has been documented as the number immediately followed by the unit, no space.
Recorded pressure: 180mmHg
